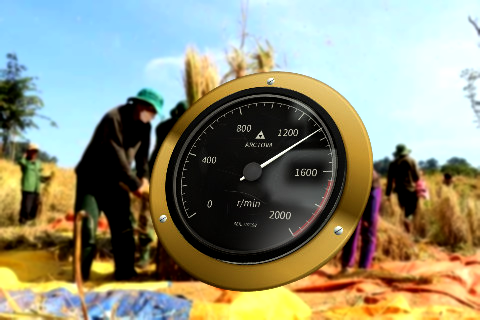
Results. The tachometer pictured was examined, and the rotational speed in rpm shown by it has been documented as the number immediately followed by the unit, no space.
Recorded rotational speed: 1350rpm
